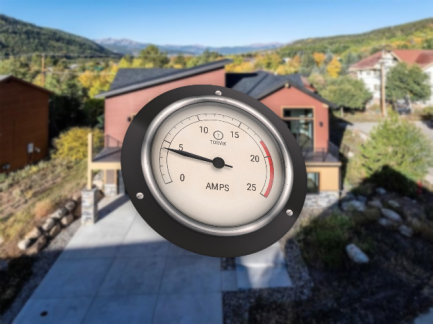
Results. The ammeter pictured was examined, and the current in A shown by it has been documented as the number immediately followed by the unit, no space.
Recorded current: 4A
